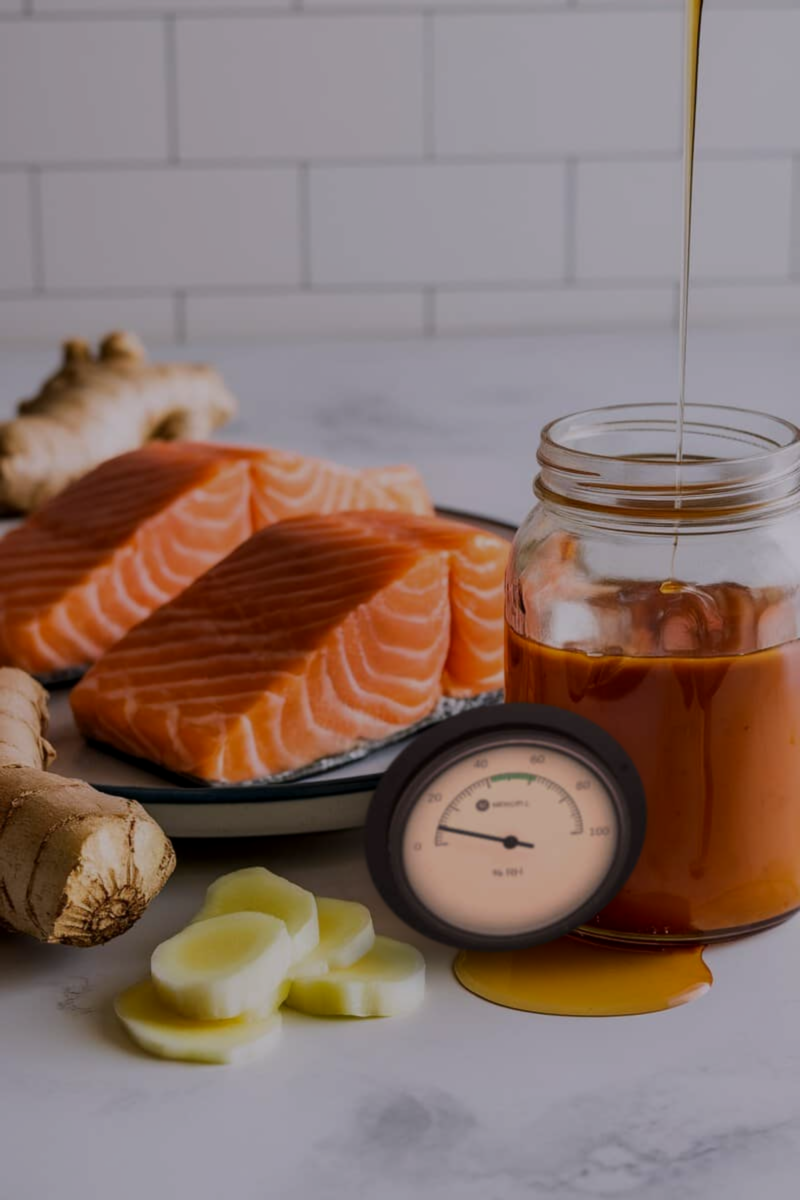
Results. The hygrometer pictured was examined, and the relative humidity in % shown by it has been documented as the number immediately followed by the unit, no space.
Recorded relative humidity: 10%
